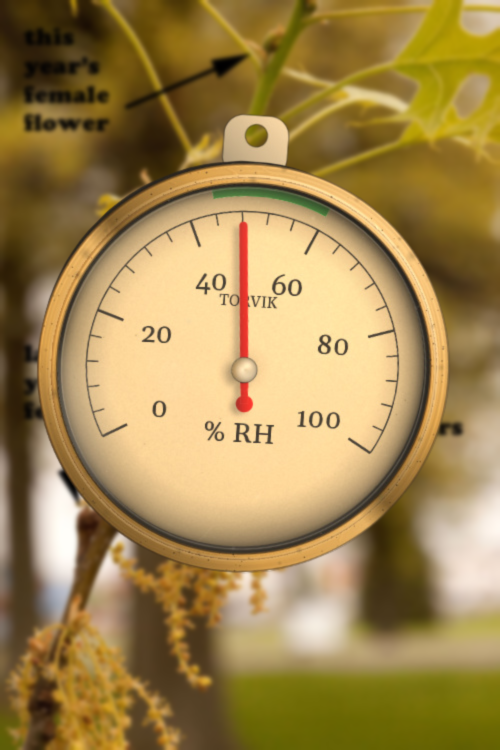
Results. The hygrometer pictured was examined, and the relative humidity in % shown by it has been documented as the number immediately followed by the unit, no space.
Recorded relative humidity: 48%
